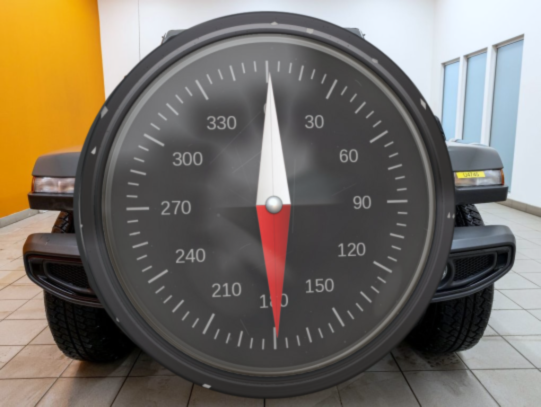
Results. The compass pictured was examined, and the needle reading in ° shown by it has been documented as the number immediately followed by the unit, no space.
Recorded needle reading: 180°
